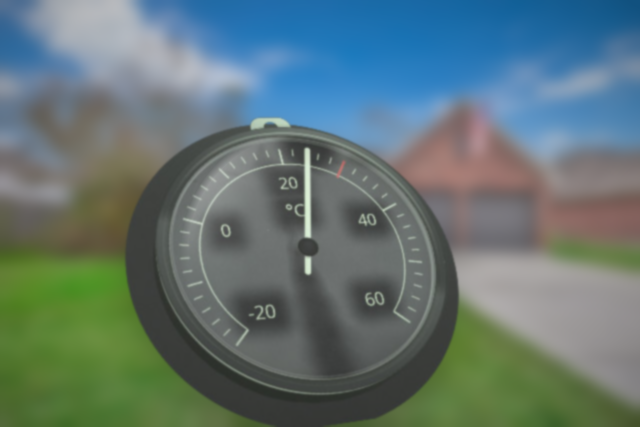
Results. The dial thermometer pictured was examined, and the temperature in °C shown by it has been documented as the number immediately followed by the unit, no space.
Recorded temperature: 24°C
